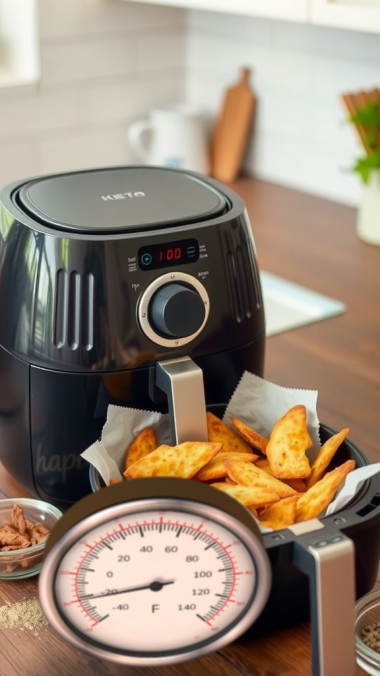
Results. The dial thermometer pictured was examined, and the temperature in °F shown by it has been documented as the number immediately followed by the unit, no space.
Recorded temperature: -20°F
